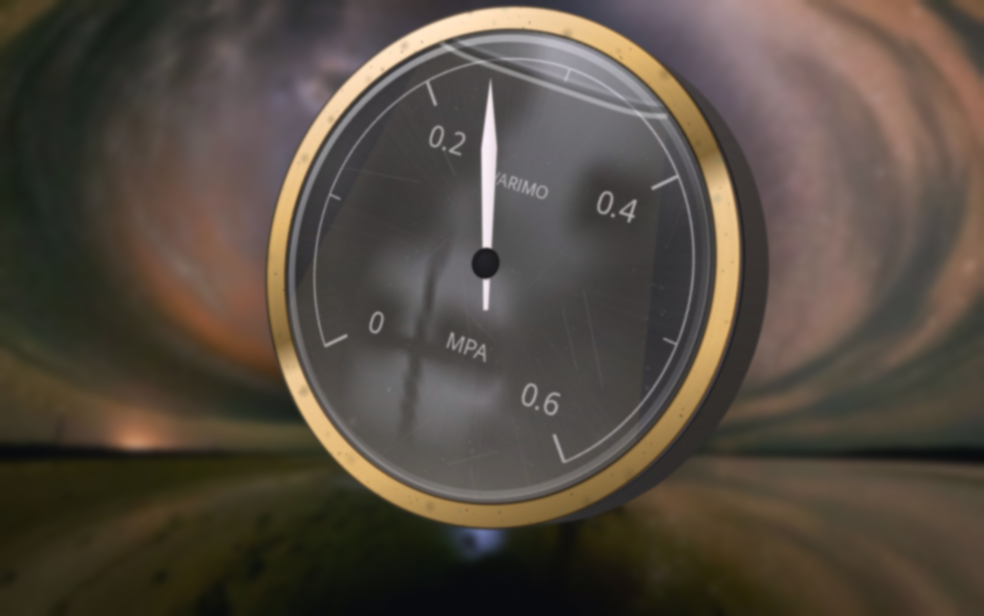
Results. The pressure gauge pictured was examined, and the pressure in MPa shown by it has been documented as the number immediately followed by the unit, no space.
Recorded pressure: 0.25MPa
